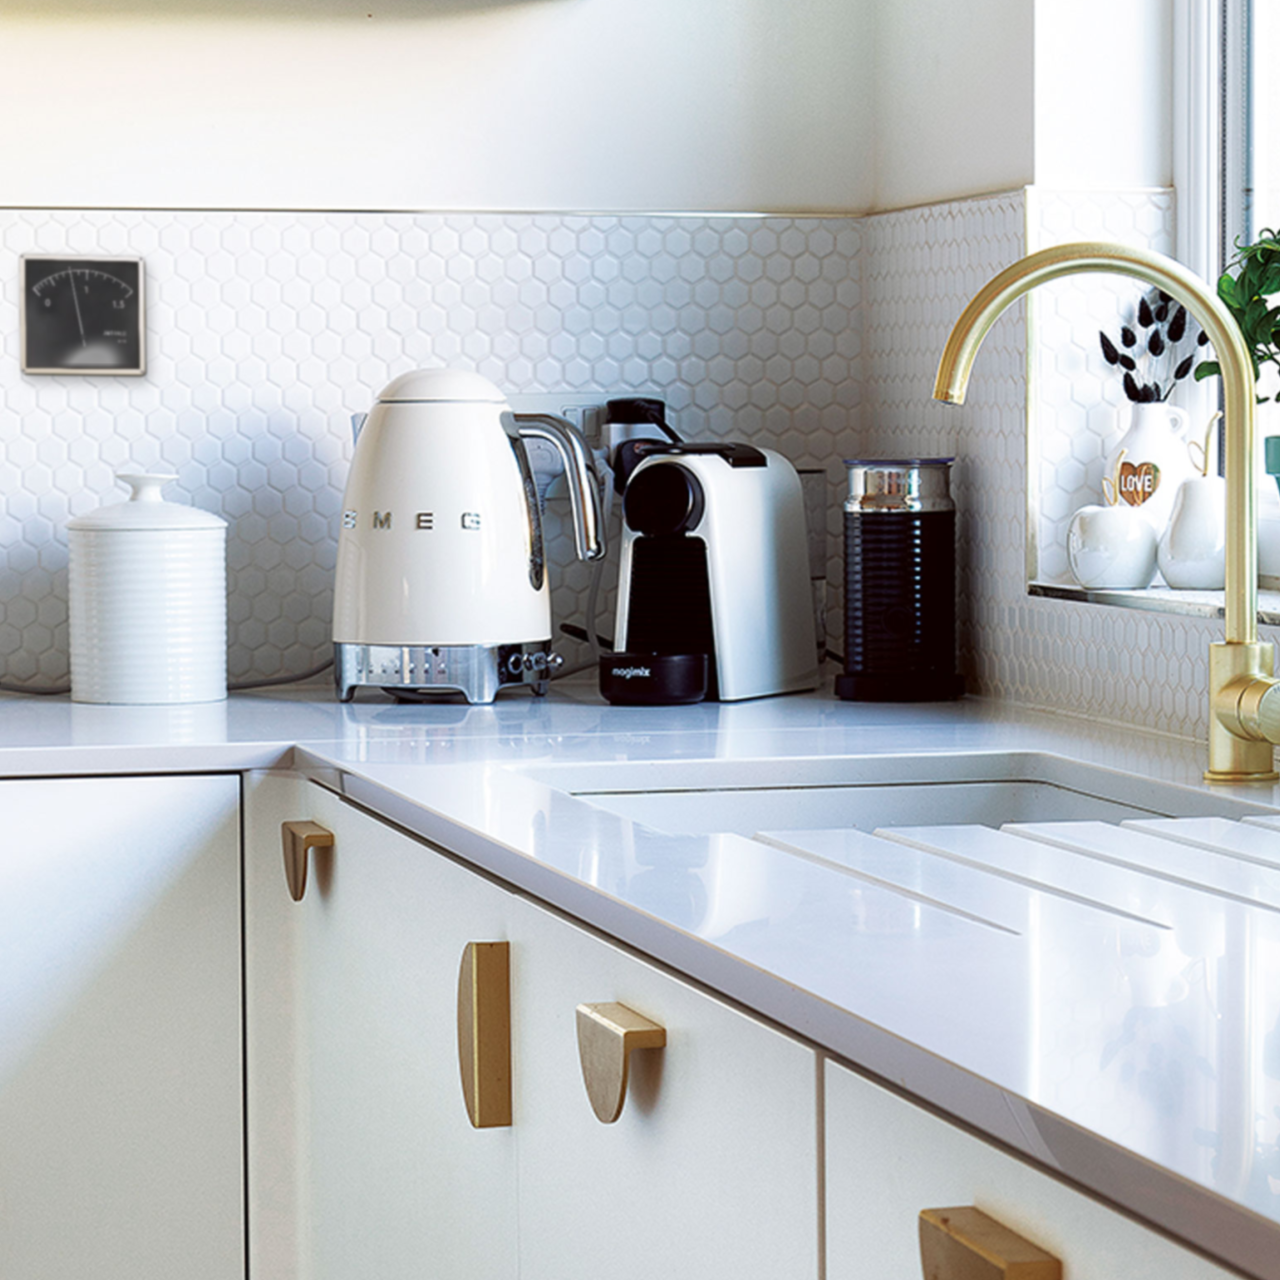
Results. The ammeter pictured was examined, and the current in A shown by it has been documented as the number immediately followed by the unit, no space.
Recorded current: 0.8A
